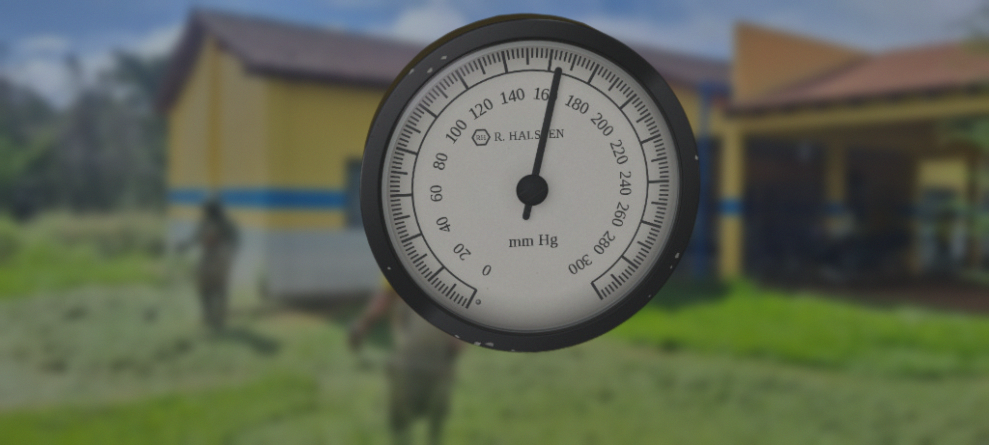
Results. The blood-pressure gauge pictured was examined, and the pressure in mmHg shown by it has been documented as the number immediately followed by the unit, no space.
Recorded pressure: 164mmHg
